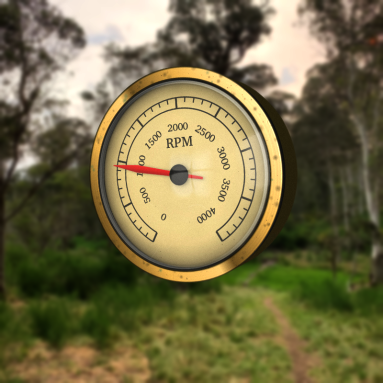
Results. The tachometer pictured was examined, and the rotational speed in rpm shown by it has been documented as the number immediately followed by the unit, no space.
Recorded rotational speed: 950rpm
